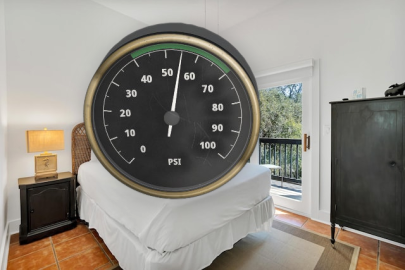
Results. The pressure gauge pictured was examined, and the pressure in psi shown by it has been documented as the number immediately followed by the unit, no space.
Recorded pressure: 55psi
